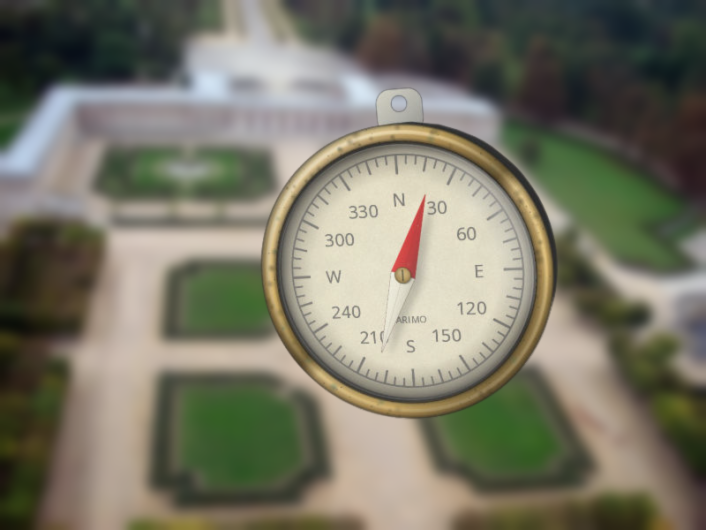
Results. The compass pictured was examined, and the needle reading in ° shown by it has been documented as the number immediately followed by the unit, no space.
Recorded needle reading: 20°
